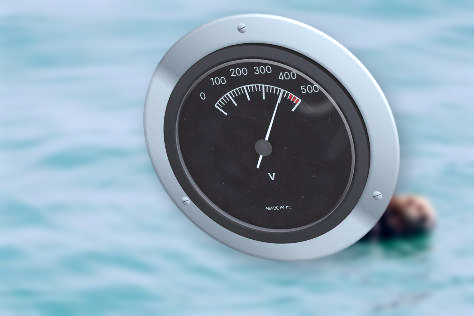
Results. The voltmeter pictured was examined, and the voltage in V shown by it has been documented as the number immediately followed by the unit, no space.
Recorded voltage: 400V
